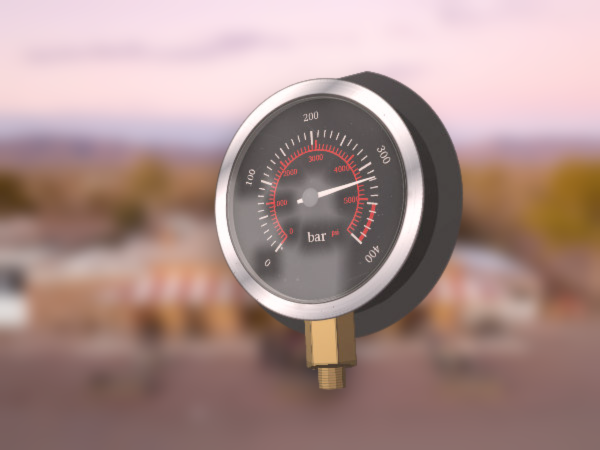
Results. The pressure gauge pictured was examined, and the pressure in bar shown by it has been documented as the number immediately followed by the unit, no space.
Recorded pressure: 320bar
